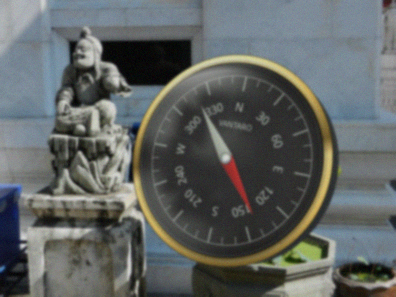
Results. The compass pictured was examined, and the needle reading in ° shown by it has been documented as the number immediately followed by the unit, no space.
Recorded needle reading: 140°
